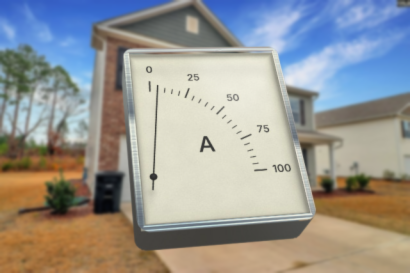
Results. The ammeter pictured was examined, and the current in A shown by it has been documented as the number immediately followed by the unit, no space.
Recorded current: 5A
